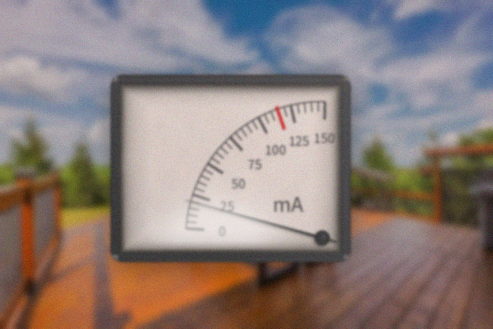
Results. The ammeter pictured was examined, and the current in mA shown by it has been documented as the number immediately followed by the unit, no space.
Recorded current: 20mA
